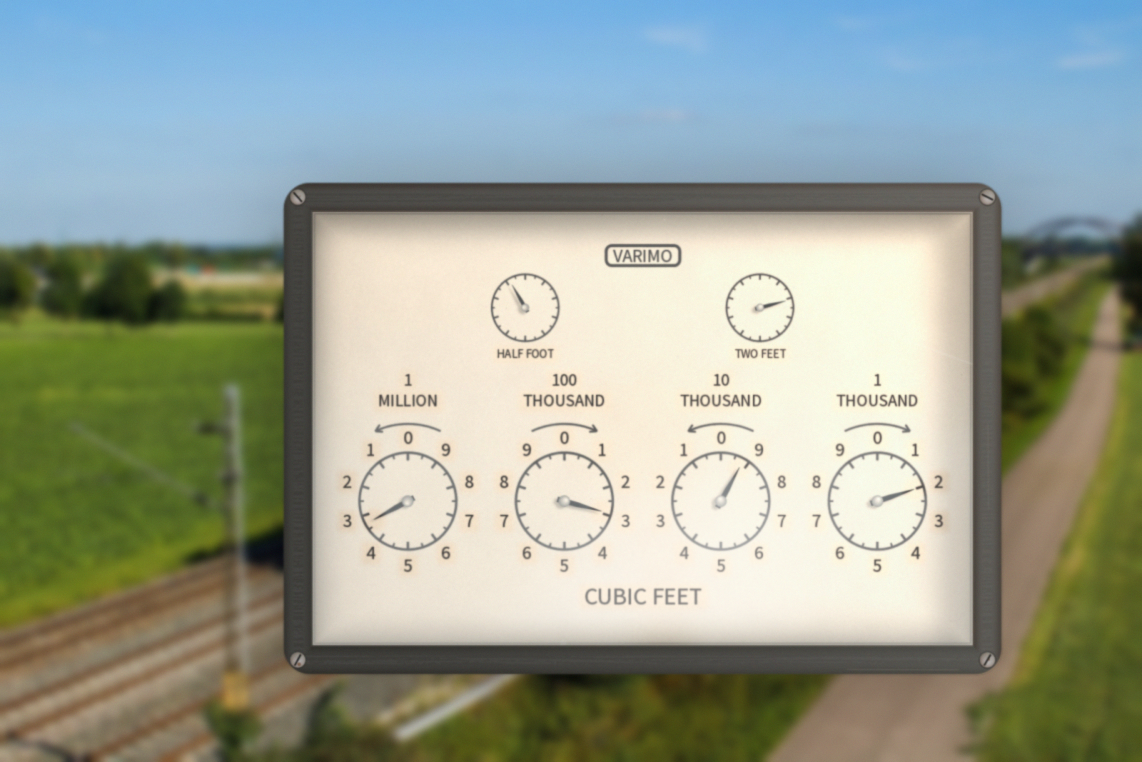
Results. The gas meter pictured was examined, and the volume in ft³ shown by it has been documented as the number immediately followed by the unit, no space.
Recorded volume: 329200ft³
